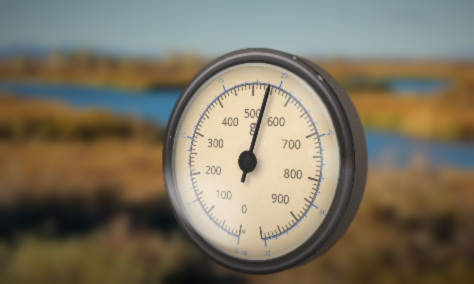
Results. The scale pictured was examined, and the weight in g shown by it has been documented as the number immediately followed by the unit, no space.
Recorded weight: 550g
